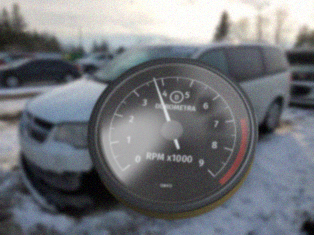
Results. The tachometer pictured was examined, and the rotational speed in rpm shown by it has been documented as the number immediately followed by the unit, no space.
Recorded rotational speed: 3750rpm
